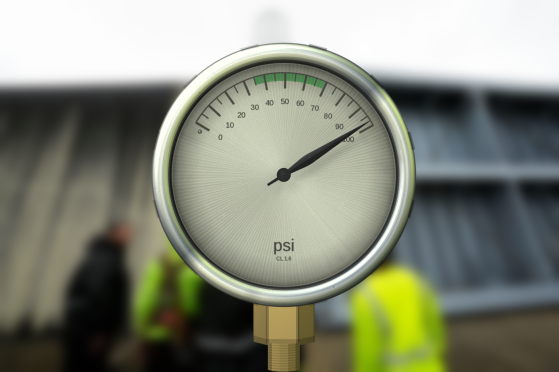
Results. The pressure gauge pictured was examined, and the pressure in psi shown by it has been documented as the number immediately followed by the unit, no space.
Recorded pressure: 97.5psi
